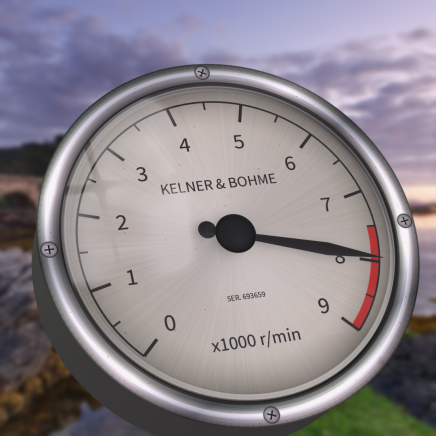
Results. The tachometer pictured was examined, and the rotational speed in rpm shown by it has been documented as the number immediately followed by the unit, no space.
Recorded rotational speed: 8000rpm
